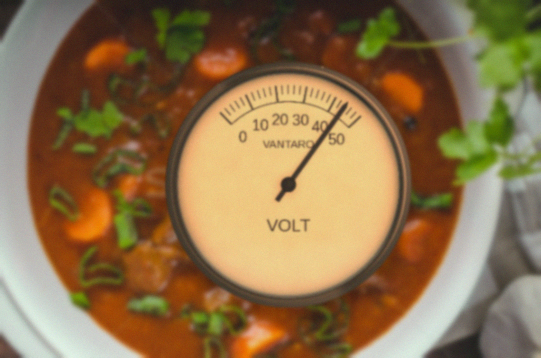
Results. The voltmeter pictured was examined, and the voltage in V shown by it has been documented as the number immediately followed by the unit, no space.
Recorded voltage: 44V
